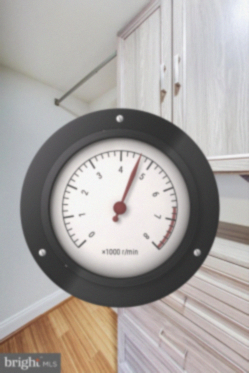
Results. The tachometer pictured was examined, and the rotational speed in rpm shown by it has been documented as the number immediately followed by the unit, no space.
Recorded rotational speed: 4600rpm
